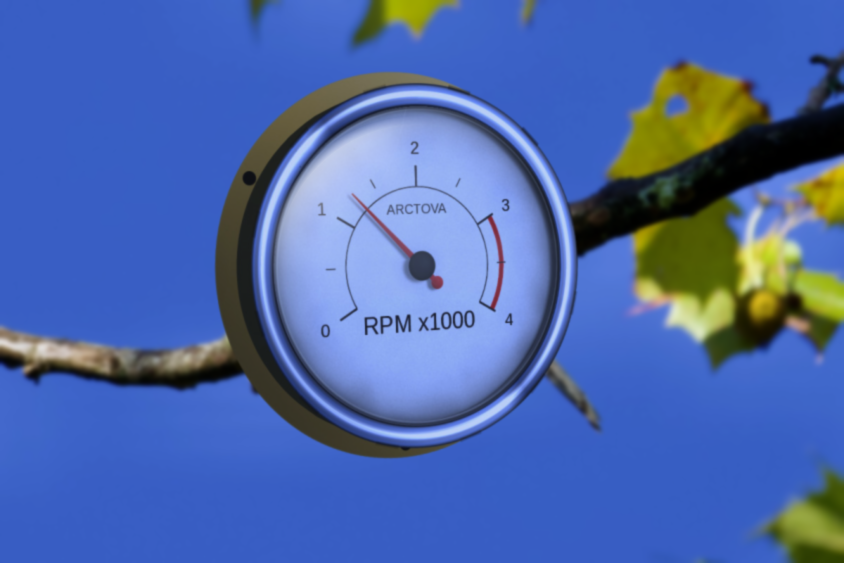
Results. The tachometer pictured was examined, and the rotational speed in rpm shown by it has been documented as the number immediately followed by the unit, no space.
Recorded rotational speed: 1250rpm
